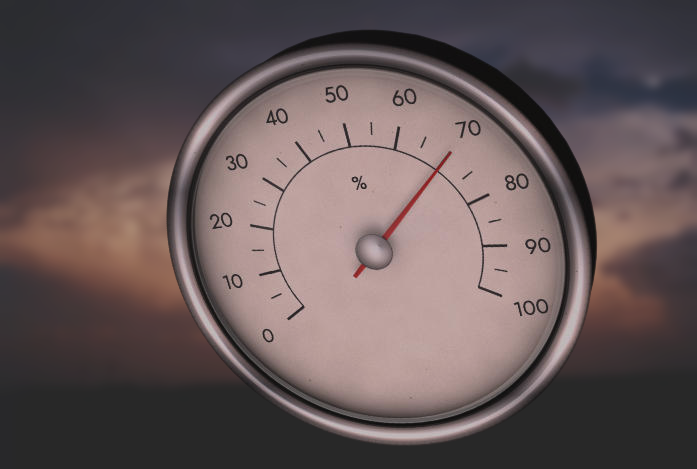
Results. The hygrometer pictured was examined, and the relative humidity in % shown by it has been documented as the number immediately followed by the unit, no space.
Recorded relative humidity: 70%
